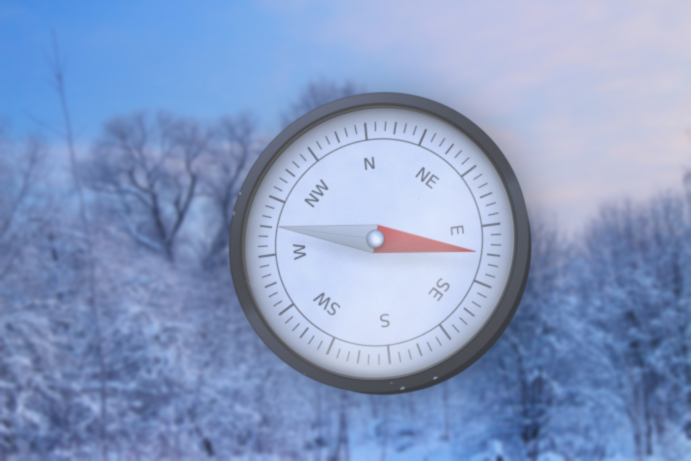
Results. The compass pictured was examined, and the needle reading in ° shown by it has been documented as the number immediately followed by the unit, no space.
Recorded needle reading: 105°
